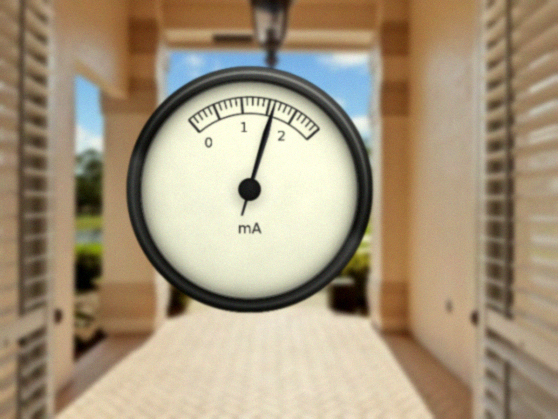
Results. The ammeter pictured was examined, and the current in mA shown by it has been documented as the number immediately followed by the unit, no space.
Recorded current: 1.6mA
